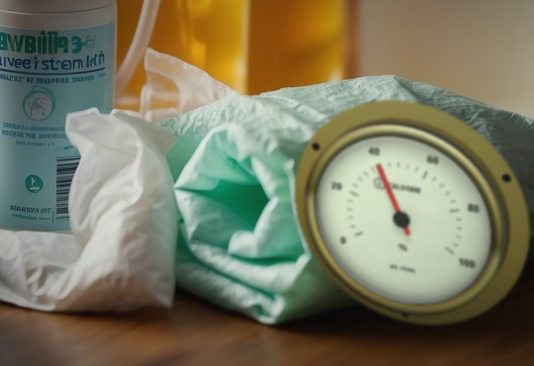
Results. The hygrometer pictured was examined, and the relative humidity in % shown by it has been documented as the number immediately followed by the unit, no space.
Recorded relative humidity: 40%
